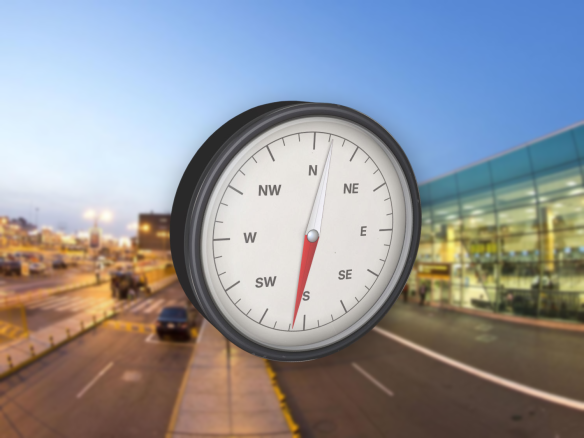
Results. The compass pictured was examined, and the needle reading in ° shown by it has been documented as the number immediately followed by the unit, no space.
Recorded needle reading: 190°
